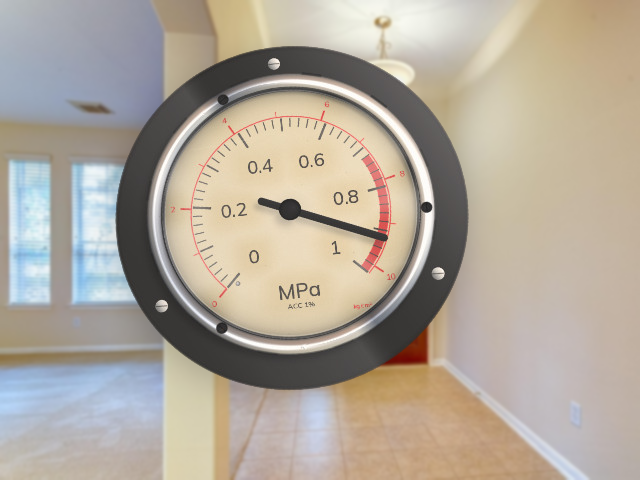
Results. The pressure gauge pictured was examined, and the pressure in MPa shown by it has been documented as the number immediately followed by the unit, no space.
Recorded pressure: 0.92MPa
